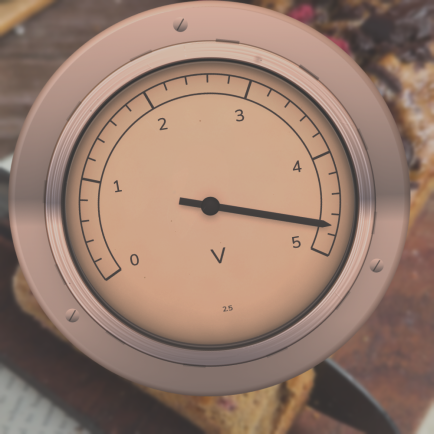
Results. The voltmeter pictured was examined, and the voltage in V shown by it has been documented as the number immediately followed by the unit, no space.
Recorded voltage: 4.7V
